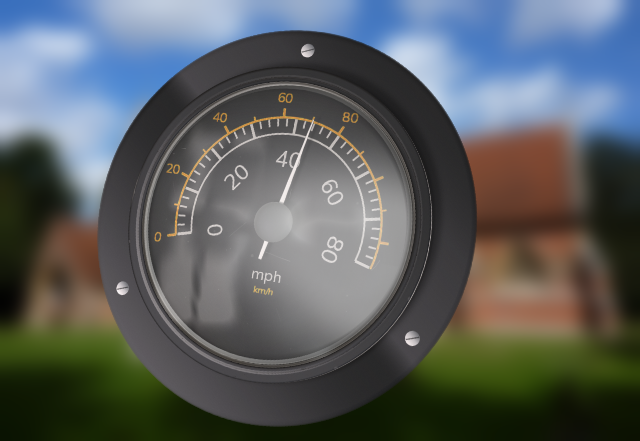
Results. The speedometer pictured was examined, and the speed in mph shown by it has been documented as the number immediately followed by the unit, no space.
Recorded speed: 44mph
